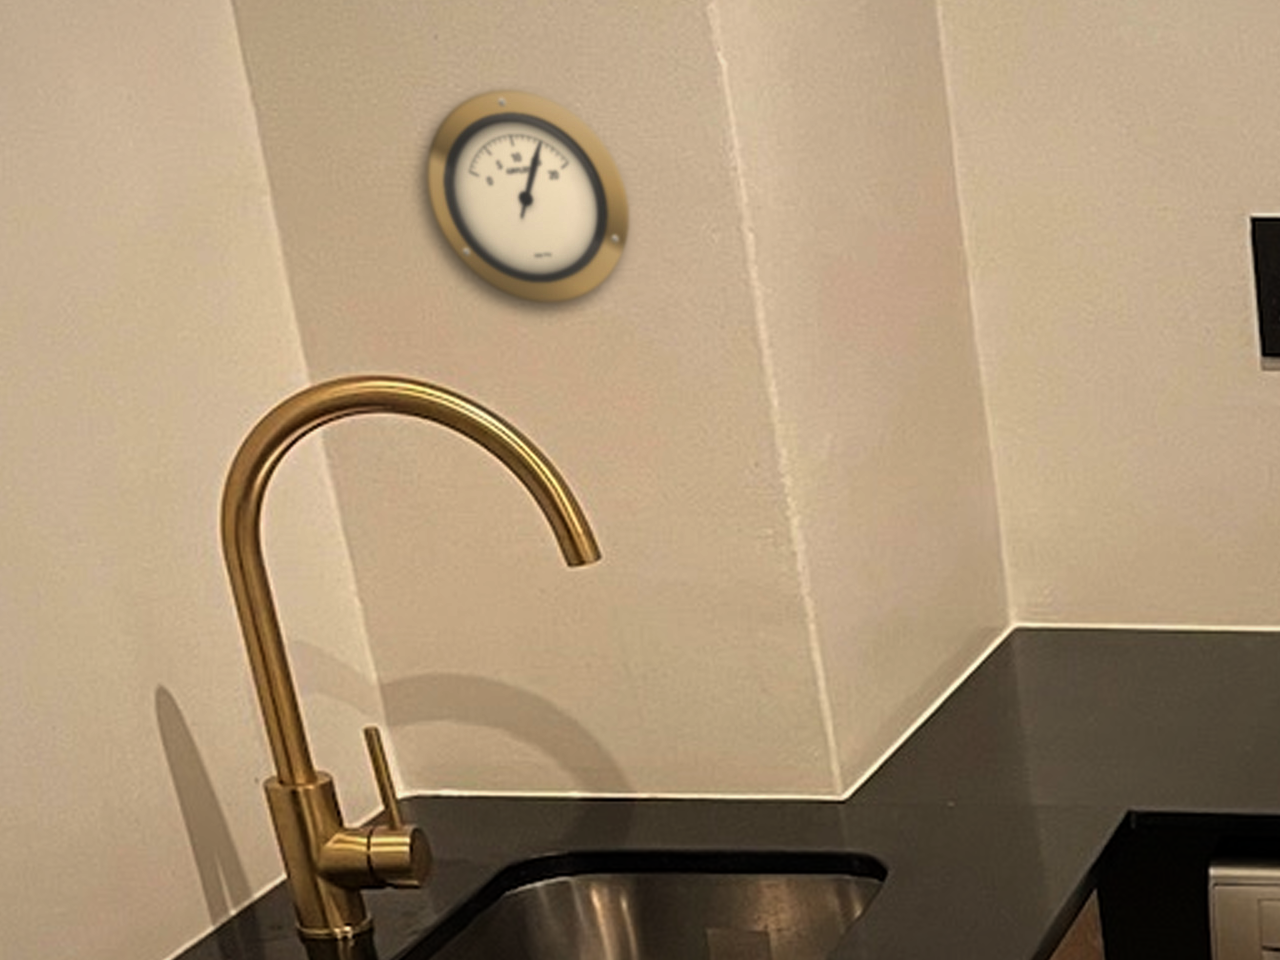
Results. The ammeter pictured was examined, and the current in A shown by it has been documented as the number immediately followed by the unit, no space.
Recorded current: 15A
